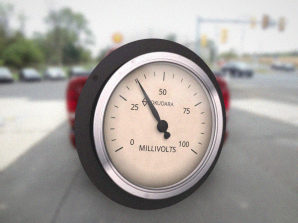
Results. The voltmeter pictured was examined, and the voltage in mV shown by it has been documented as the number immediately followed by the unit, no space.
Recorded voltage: 35mV
